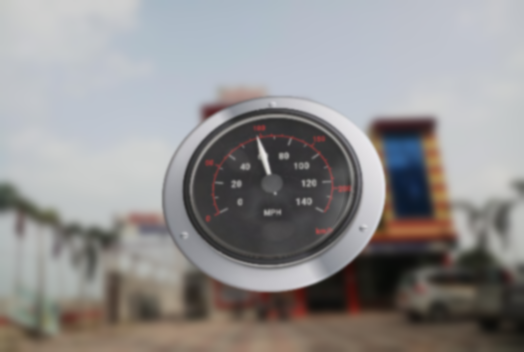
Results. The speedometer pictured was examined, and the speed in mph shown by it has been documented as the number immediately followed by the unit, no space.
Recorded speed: 60mph
